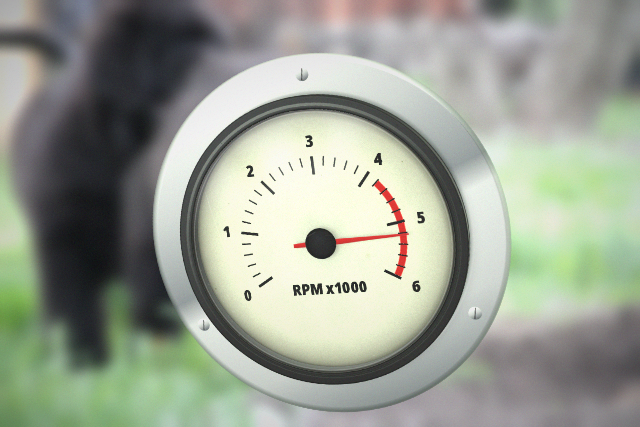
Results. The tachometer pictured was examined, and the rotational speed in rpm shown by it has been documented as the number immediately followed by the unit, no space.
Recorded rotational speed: 5200rpm
